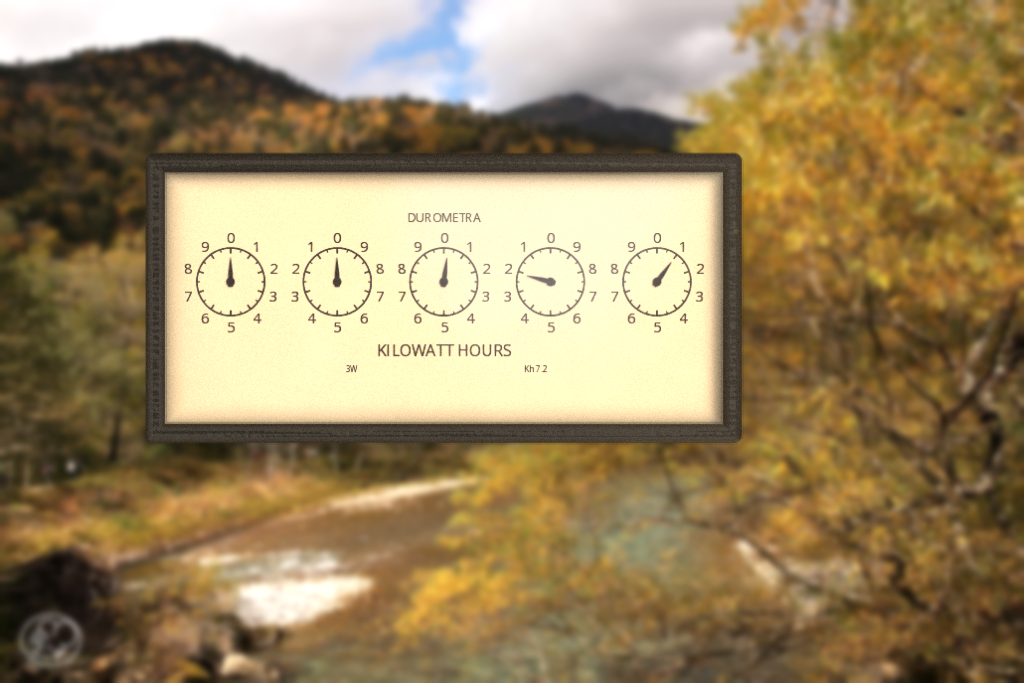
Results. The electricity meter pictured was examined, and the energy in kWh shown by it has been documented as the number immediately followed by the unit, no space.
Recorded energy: 21kWh
